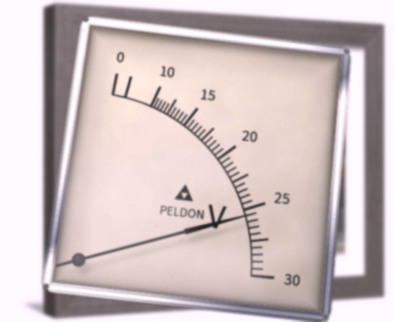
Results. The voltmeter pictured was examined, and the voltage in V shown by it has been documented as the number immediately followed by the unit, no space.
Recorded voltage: 25.5V
